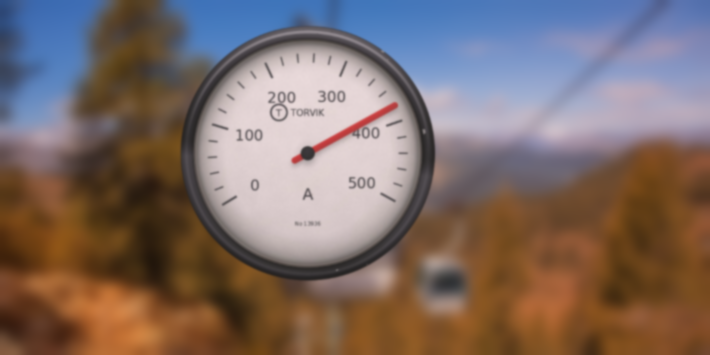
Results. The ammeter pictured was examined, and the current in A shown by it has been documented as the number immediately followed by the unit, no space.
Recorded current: 380A
